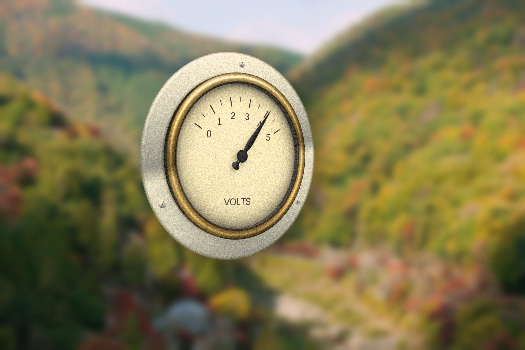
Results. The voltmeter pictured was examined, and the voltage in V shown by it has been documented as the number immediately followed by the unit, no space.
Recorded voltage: 4V
